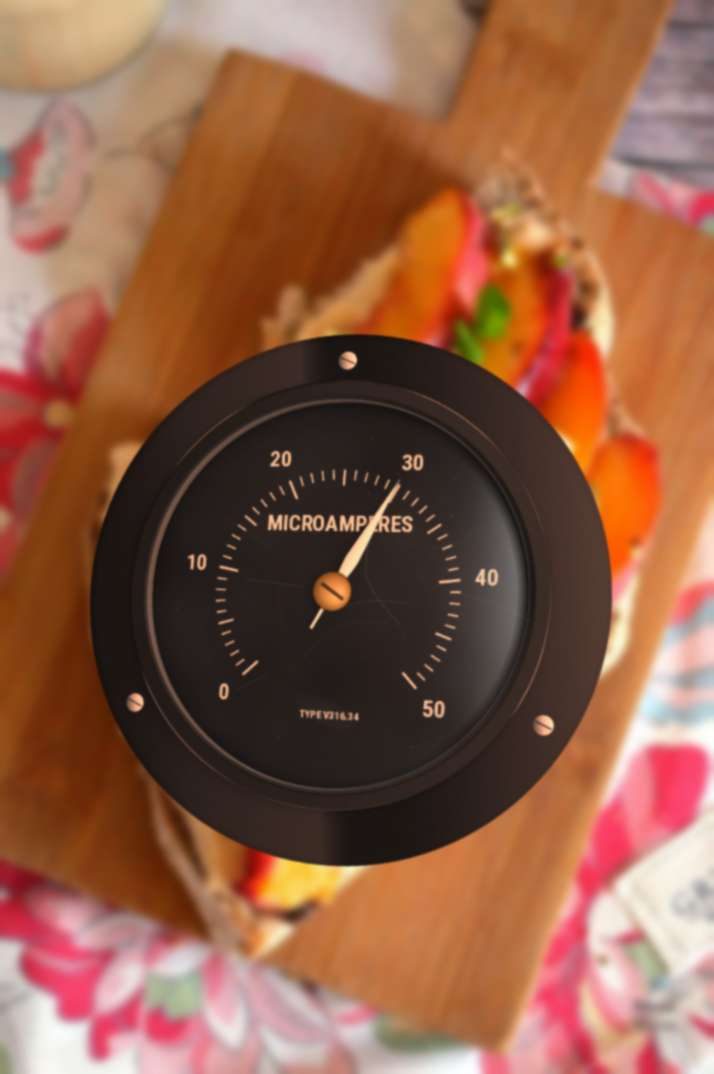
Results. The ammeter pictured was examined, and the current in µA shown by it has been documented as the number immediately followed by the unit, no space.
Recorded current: 30µA
